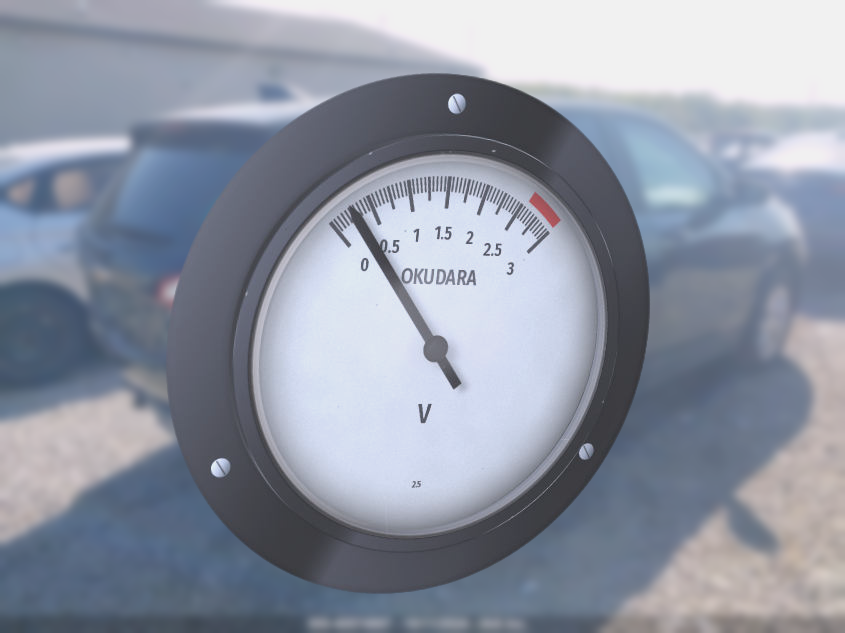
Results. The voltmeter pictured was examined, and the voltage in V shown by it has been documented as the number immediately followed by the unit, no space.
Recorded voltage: 0.25V
